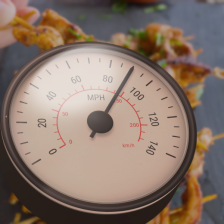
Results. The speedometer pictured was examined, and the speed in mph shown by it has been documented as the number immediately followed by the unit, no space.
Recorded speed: 90mph
